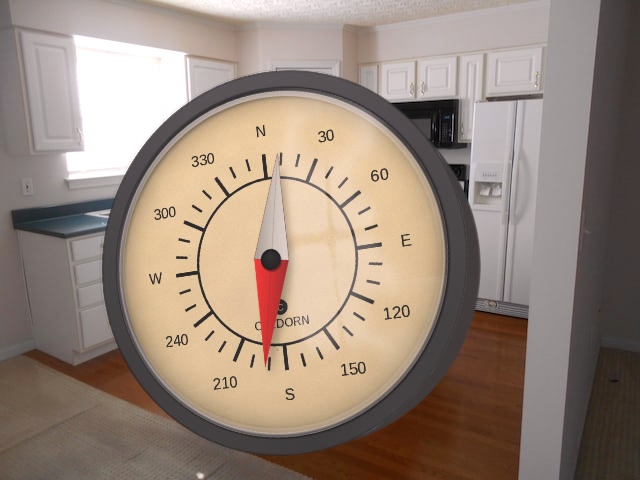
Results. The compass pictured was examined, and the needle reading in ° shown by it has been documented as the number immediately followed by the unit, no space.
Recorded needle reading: 190°
